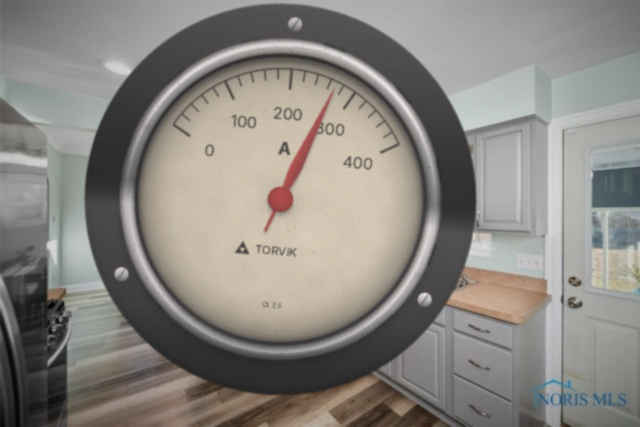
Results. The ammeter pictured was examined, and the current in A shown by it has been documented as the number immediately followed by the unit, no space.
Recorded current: 270A
